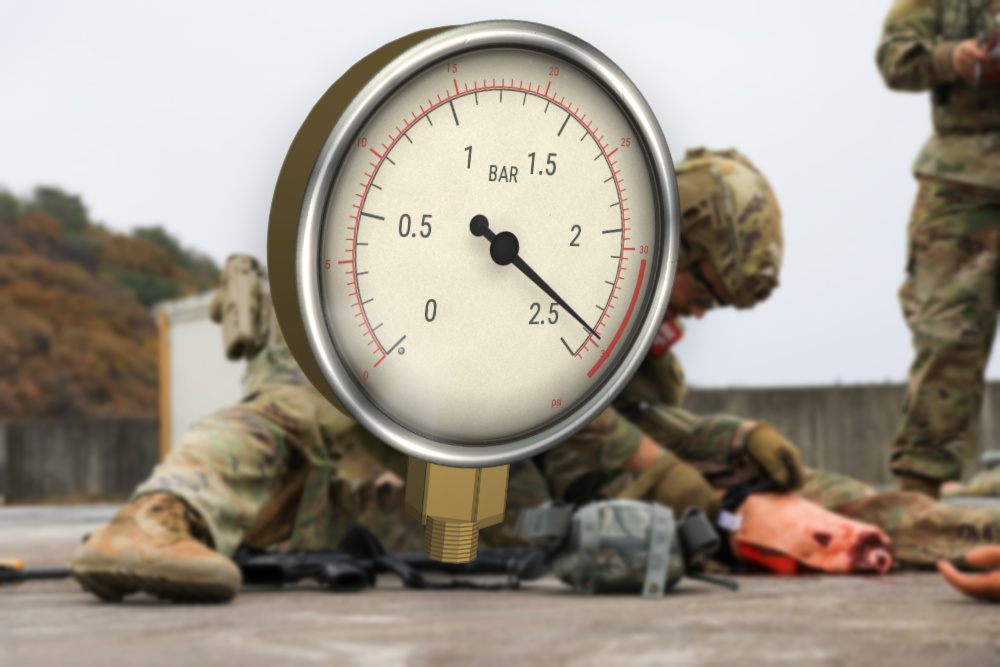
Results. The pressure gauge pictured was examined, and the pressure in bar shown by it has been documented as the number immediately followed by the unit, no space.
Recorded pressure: 2.4bar
